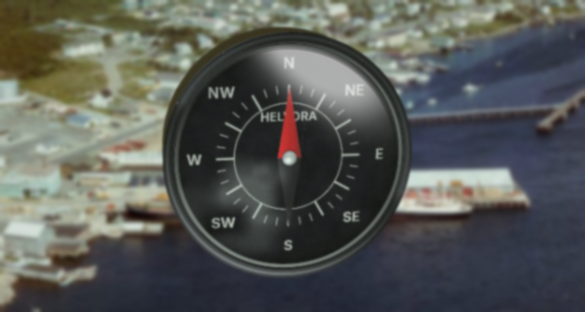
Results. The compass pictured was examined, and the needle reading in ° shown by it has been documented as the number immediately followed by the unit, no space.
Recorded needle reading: 0°
